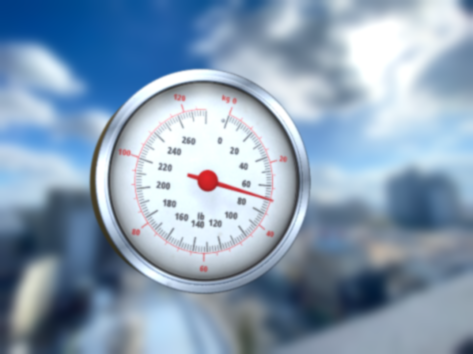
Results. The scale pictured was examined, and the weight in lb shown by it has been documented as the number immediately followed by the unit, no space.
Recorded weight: 70lb
